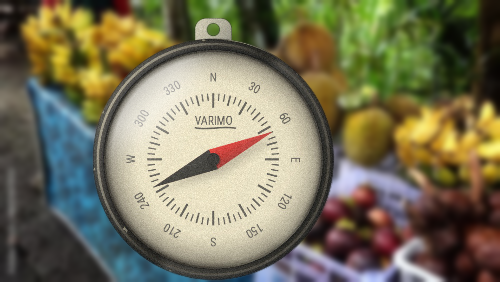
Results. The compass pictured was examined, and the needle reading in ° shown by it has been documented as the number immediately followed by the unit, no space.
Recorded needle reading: 65°
